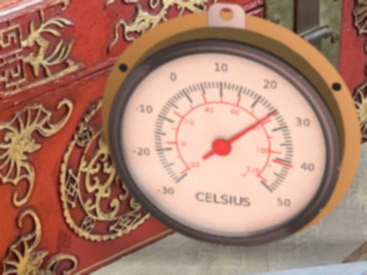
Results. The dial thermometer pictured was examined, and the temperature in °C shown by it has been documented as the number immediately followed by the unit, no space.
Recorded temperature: 25°C
